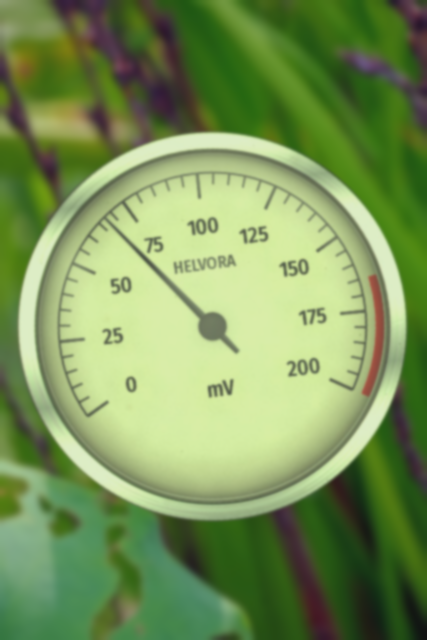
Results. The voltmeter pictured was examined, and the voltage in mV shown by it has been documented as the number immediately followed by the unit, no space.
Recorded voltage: 67.5mV
